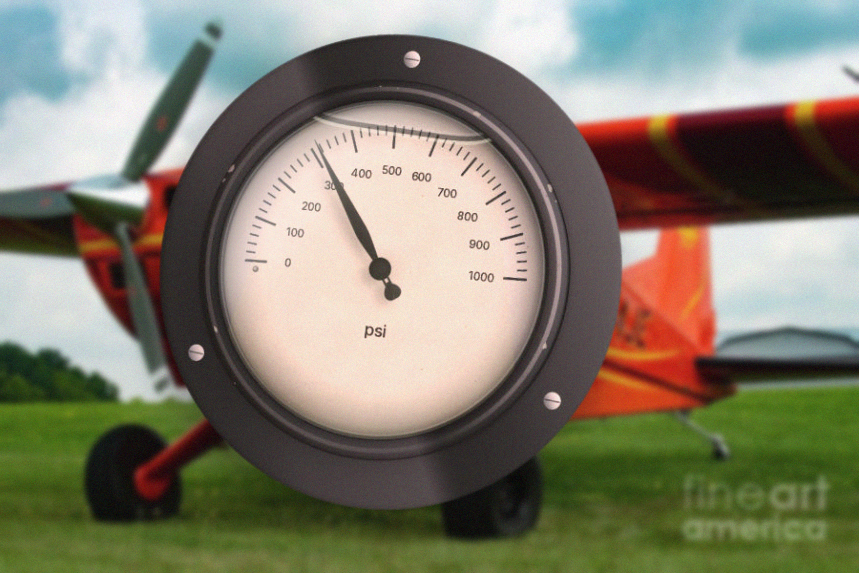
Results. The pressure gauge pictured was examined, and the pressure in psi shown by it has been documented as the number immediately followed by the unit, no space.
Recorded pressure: 320psi
